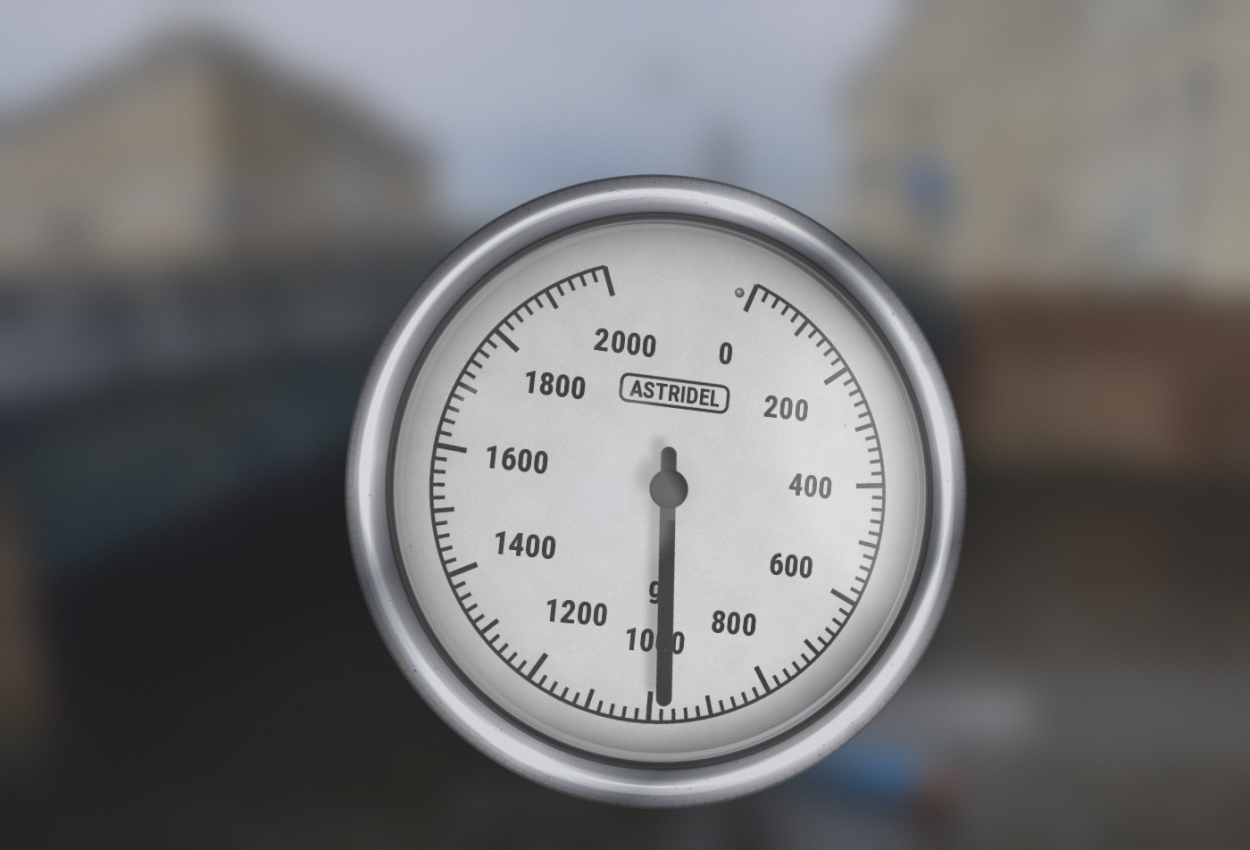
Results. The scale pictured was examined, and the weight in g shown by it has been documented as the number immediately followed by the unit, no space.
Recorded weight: 980g
